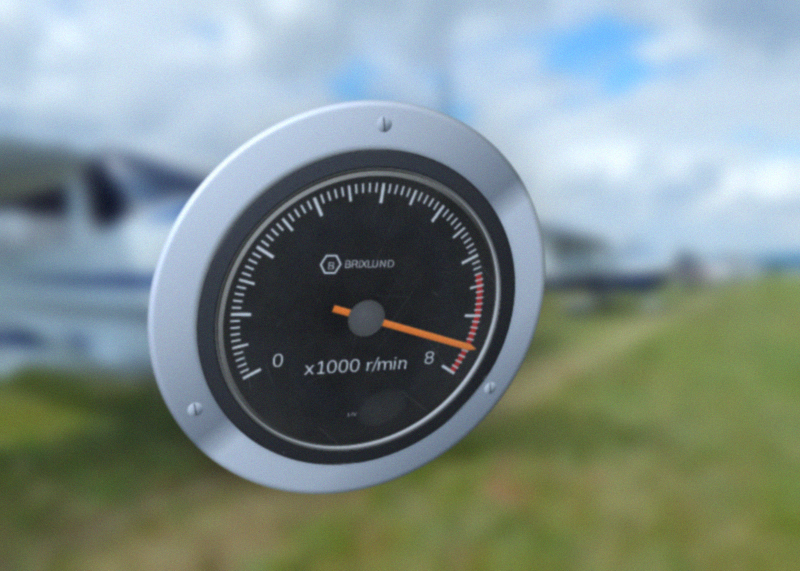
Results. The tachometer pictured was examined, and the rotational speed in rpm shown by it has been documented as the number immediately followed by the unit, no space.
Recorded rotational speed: 7500rpm
